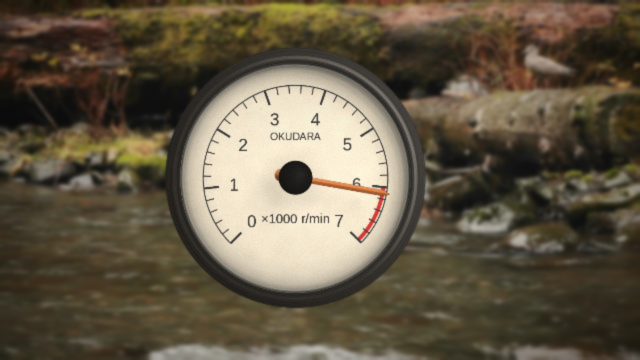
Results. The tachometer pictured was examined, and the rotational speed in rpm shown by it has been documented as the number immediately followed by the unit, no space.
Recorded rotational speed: 6100rpm
